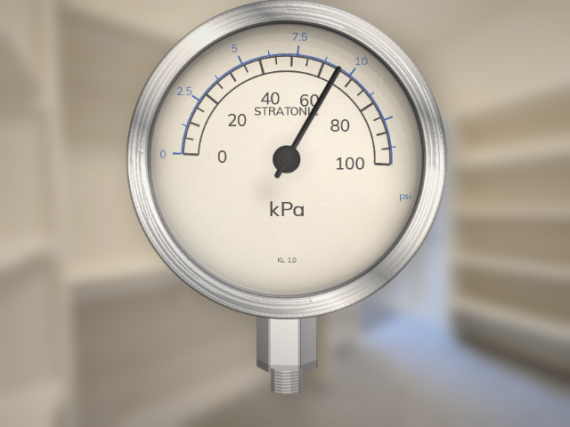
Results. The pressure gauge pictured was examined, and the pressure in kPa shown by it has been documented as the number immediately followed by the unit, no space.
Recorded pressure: 65kPa
